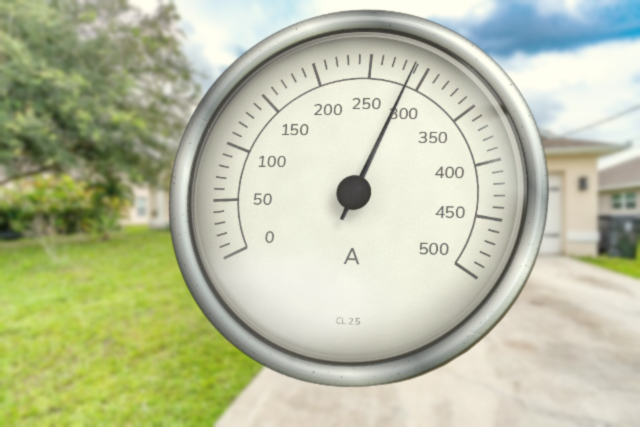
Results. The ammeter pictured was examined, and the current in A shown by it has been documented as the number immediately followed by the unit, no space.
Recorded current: 290A
